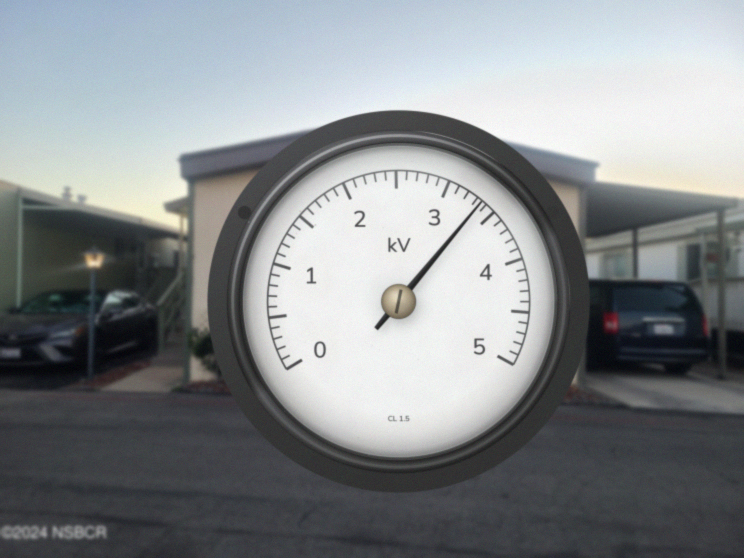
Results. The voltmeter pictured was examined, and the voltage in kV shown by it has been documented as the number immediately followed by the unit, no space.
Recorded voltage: 3.35kV
